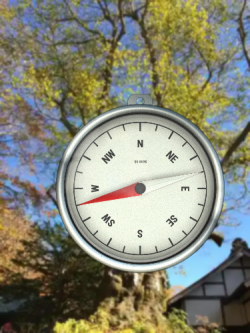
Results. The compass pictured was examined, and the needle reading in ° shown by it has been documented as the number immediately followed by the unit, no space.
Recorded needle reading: 255°
